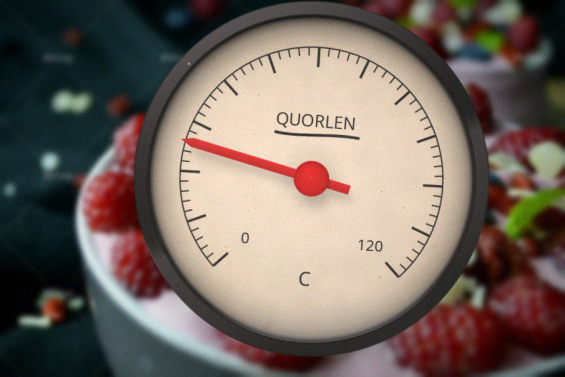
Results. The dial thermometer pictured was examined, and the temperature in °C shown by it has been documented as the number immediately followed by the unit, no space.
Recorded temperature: 26°C
